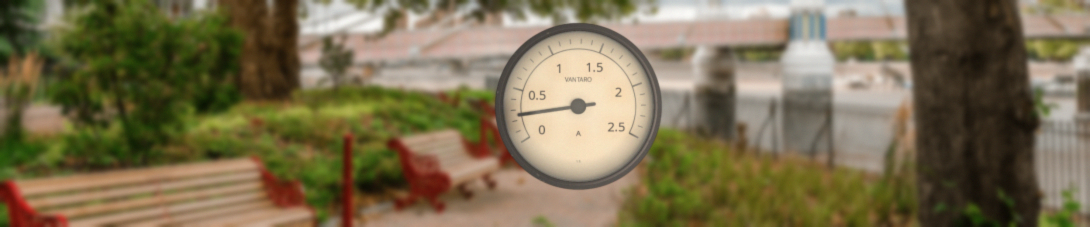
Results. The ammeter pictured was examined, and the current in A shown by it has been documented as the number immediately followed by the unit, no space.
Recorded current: 0.25A
